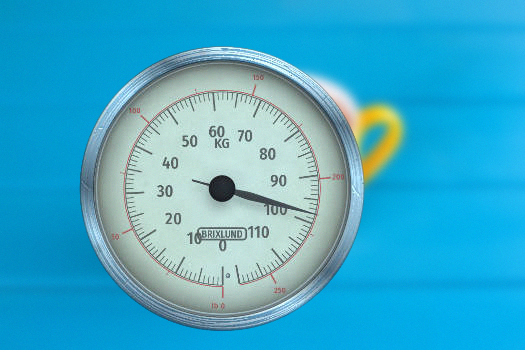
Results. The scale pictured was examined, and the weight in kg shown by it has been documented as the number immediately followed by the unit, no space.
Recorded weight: 98kg
